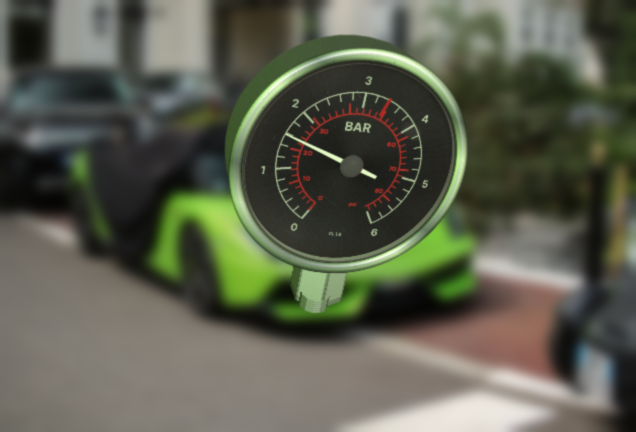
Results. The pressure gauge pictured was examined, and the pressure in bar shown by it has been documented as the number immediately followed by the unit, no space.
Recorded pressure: 1.6bar
